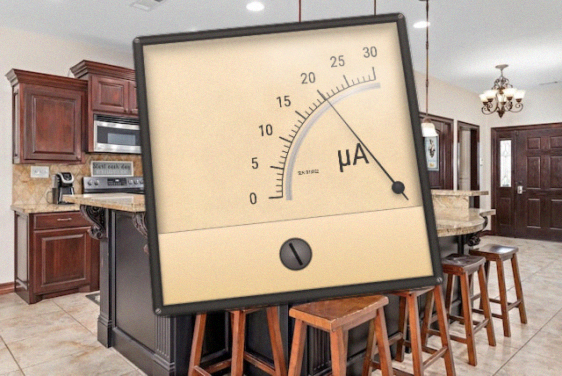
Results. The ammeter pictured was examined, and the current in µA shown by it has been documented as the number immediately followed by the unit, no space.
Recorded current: 20µA
